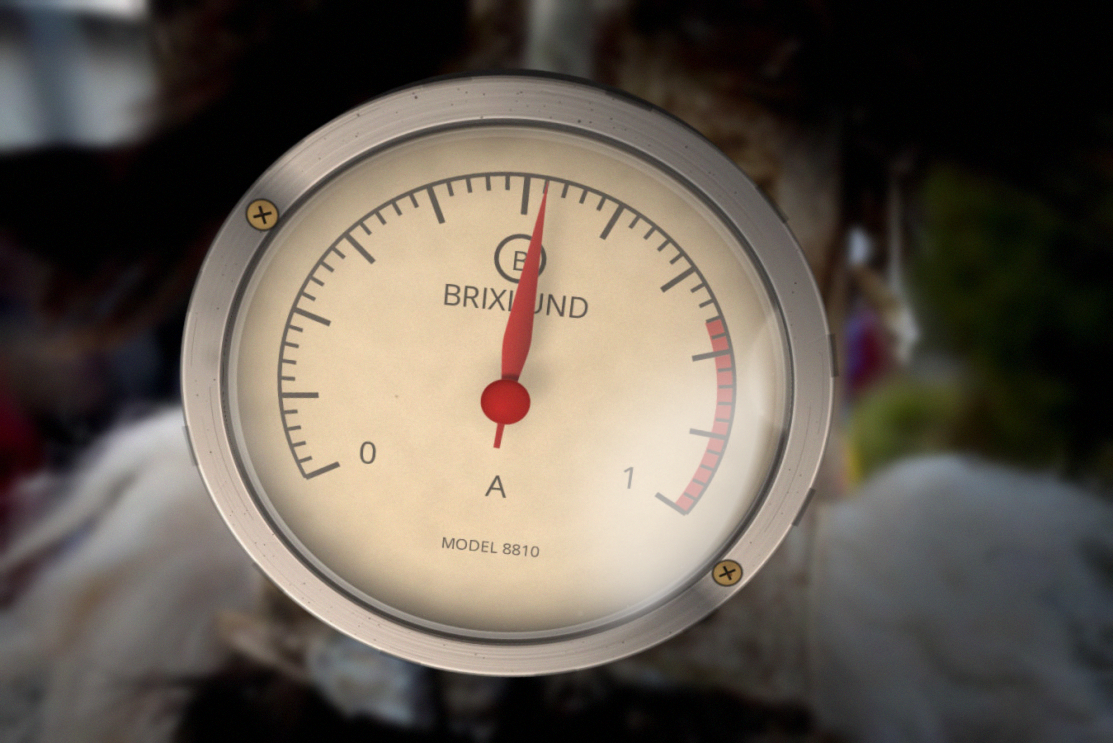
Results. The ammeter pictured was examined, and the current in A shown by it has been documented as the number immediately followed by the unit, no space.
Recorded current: 0.52A
